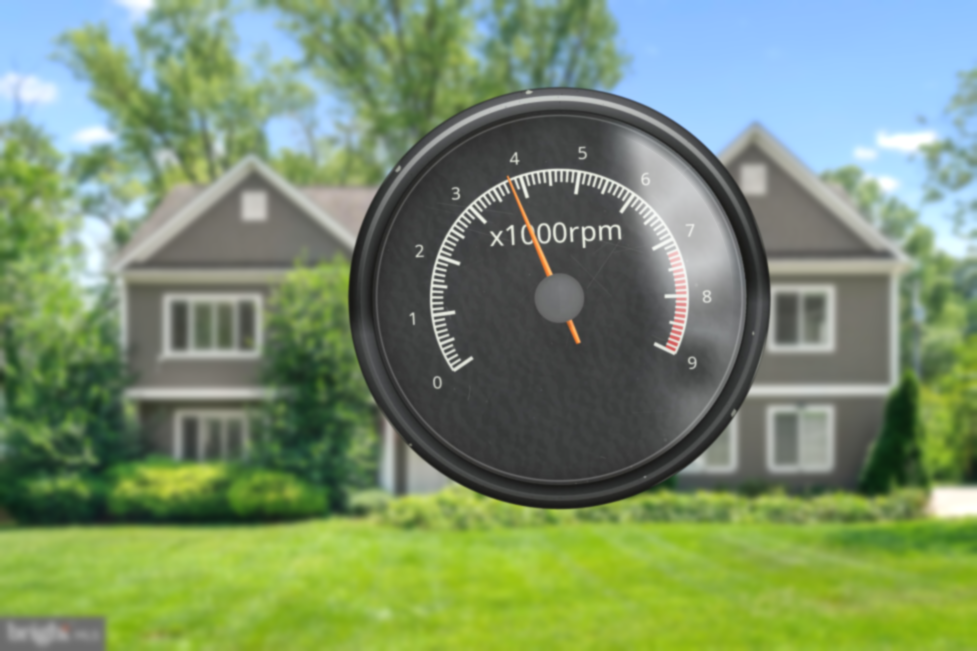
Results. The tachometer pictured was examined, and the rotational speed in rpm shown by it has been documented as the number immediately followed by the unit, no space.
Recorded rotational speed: 3800rpm
